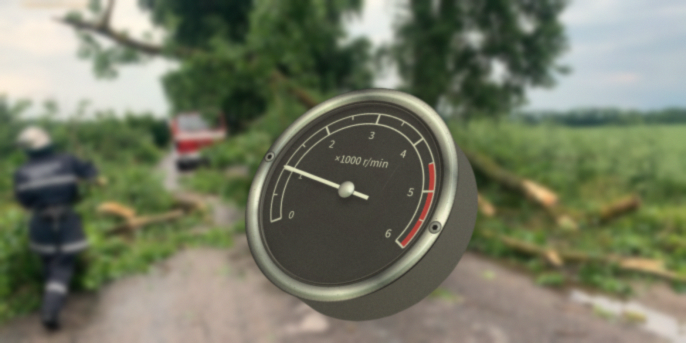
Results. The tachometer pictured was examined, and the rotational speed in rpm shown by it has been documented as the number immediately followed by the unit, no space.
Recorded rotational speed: 1000rpm
